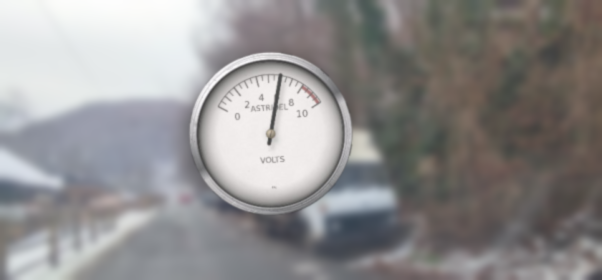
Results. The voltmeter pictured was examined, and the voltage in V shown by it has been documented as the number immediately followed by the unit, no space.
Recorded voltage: 6V
